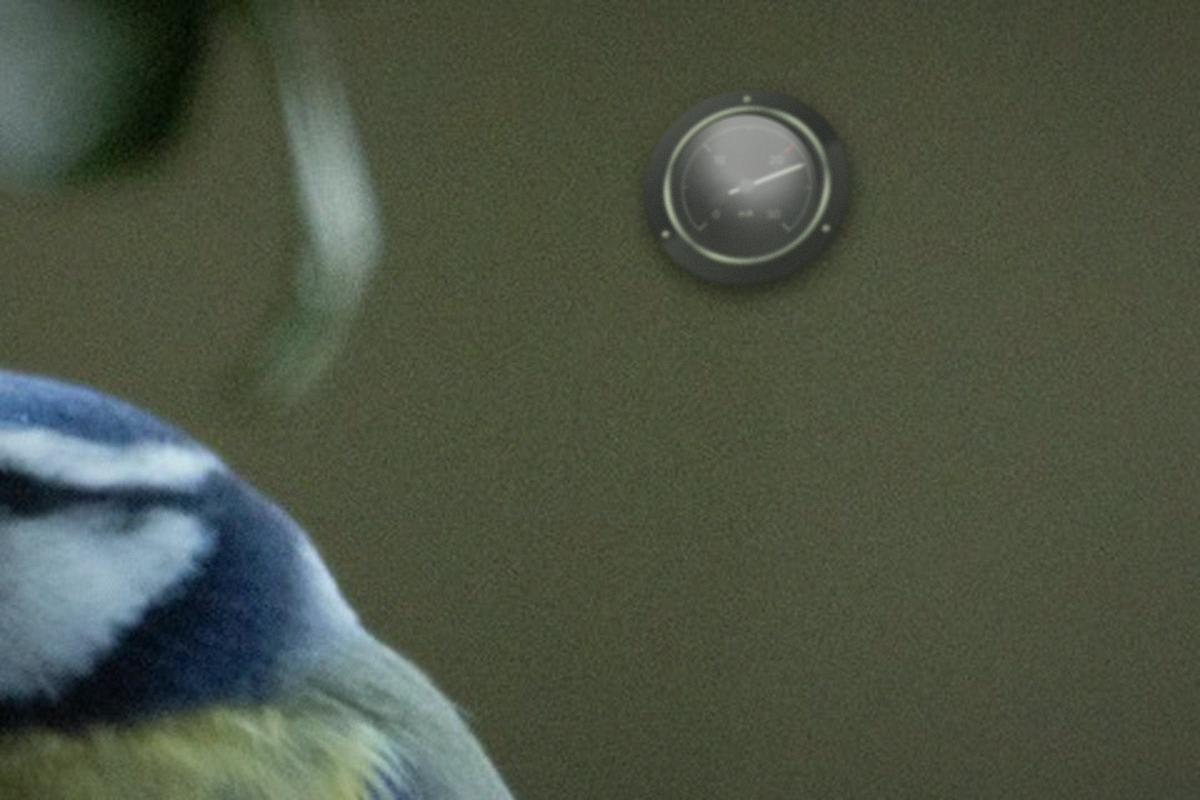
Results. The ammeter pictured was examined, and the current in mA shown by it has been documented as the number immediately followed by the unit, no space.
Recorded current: 22.5mA
